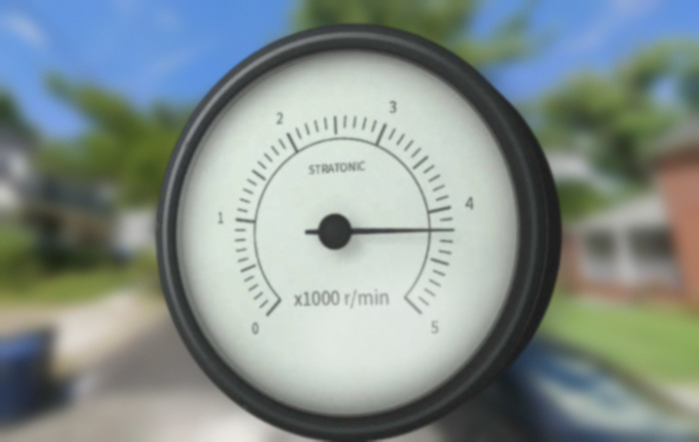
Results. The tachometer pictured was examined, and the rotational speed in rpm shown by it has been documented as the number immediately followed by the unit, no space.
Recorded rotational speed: 4200rpm
